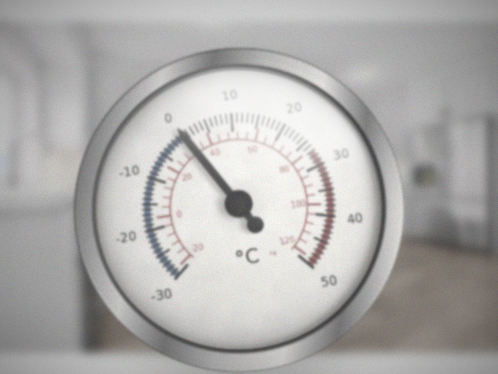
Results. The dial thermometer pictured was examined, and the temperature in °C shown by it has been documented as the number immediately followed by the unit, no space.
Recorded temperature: 0°C
